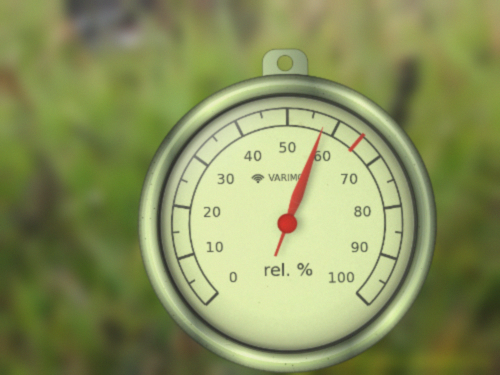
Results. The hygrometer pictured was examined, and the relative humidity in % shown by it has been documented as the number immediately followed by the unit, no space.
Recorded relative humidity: 57.5%
